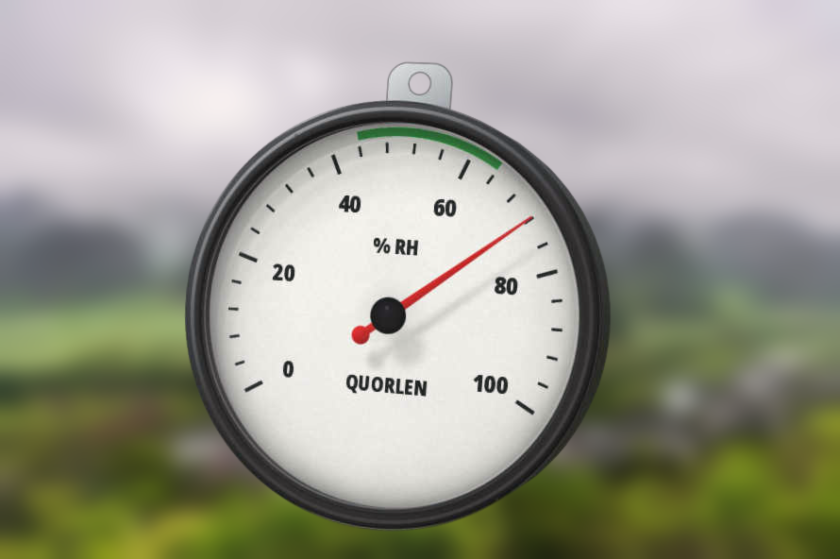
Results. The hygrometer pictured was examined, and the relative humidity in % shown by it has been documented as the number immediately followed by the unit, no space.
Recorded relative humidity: 72%
